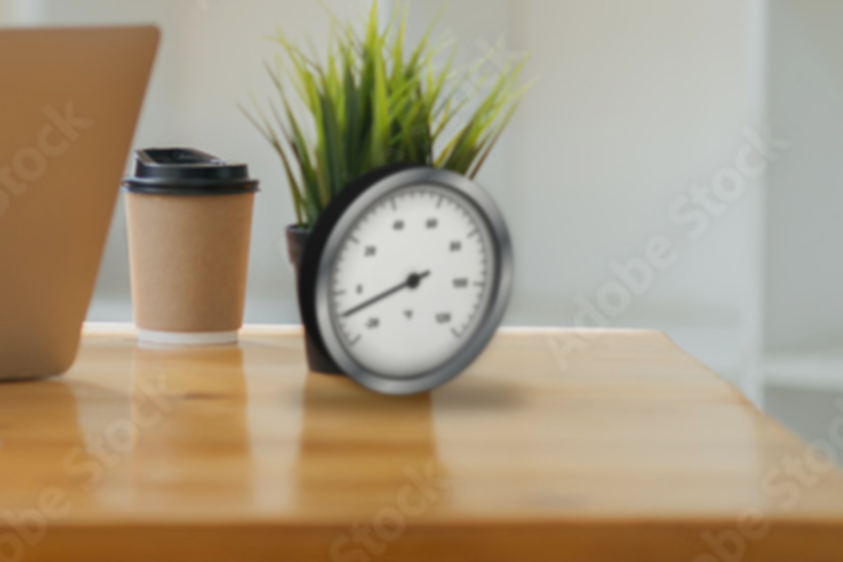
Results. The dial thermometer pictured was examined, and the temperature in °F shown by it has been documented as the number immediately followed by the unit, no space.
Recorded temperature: -8°F
